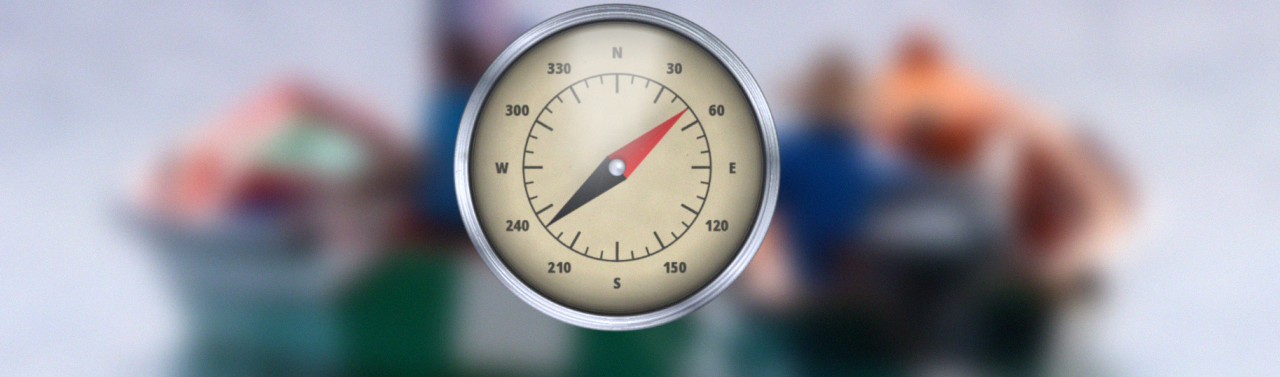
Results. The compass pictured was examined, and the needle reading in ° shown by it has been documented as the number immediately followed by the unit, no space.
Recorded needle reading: 50°
